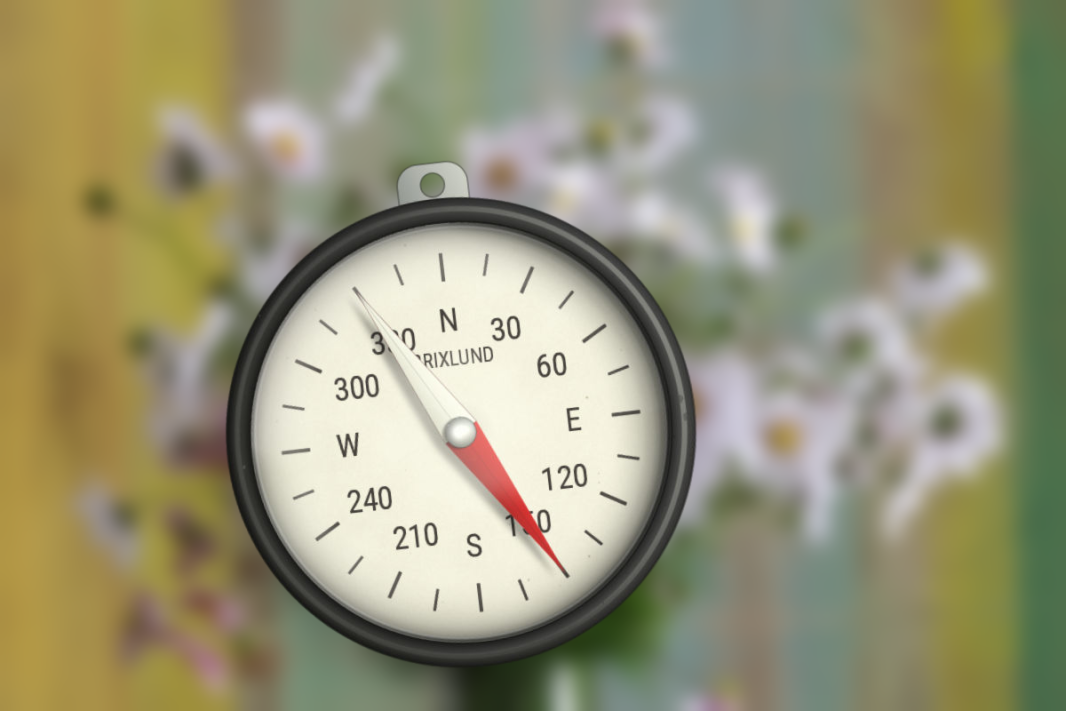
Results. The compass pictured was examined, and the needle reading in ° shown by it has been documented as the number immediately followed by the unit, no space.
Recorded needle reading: 150°
